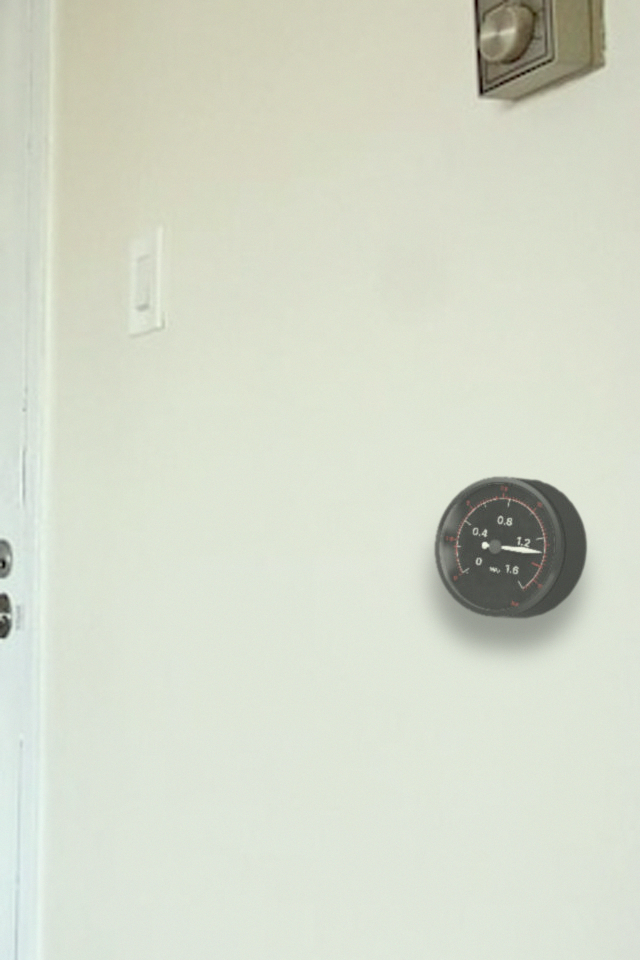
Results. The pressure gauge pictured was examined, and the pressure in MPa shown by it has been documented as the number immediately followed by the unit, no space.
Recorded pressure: 1.3MPa
